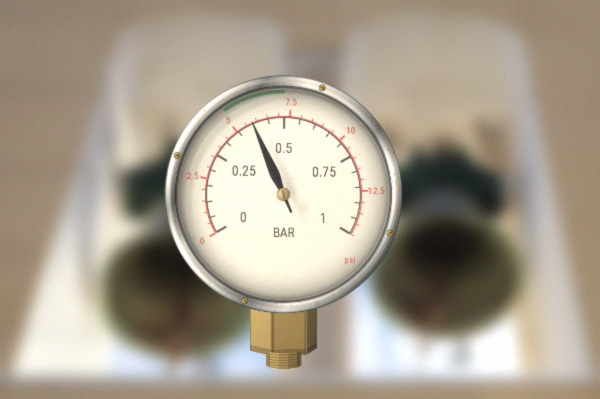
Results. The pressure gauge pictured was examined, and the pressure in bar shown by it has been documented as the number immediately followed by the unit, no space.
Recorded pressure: 0.4bar
